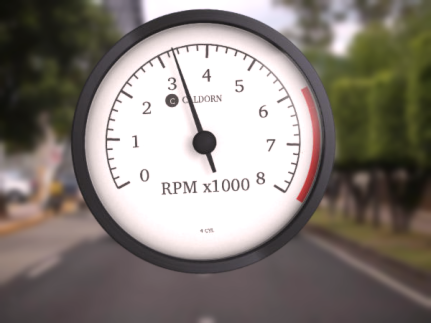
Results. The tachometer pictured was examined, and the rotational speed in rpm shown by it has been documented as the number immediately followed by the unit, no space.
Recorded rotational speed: 3300rpm
